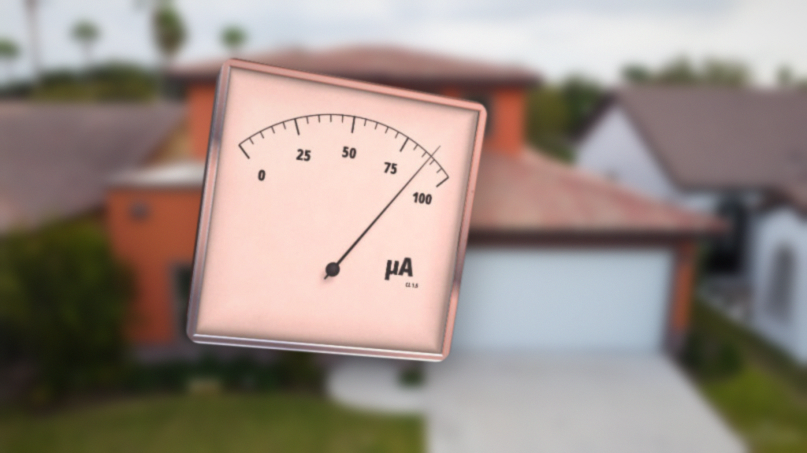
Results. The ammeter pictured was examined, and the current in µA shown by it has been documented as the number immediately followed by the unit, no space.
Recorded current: 87.5µA
